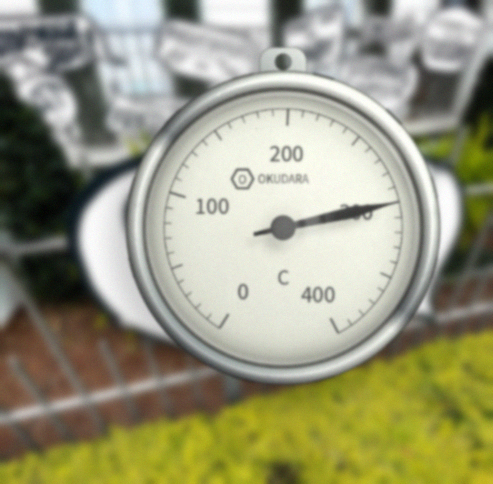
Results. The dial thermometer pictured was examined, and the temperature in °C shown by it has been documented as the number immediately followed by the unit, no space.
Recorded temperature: 300°C
